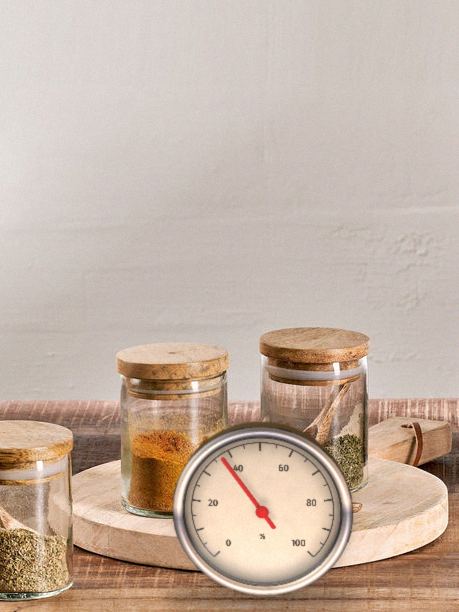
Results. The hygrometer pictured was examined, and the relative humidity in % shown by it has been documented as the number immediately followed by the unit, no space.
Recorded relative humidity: 37.5%
